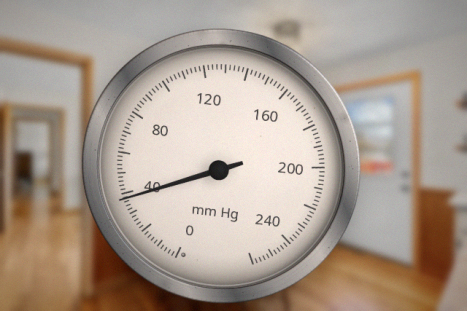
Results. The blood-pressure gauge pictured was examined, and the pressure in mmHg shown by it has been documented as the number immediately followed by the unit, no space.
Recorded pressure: 38mmHg
